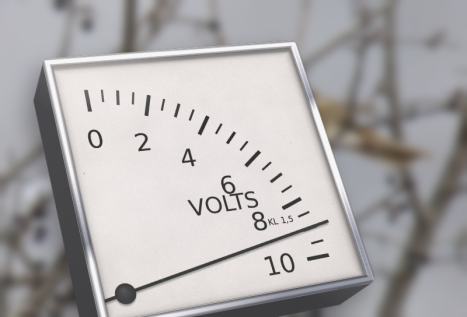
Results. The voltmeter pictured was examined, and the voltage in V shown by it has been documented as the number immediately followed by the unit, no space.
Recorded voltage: 9V
